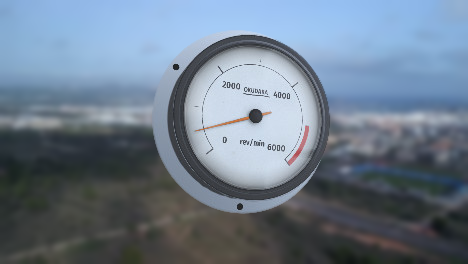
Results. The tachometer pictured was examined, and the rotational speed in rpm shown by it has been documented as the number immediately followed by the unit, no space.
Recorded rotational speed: 500rpm
